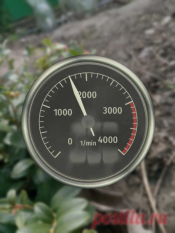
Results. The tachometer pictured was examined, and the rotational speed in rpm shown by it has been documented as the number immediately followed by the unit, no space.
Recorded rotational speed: 1700rpm
